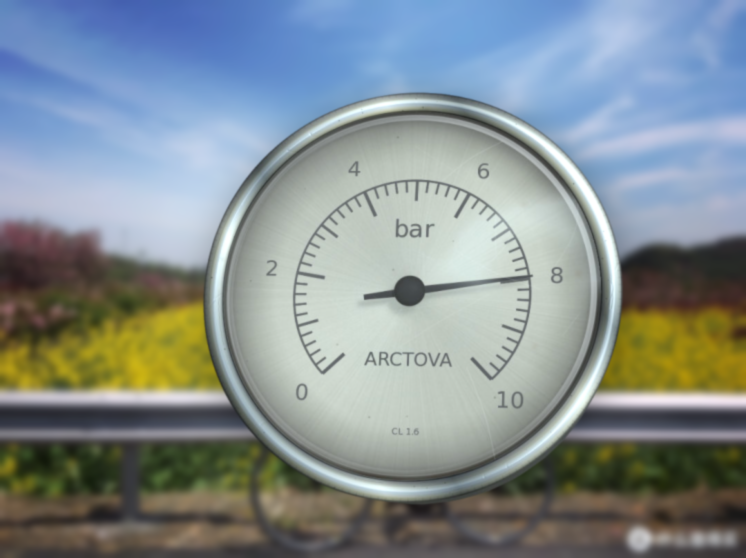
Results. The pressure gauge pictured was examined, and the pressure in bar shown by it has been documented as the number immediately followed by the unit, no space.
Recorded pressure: 8bar
